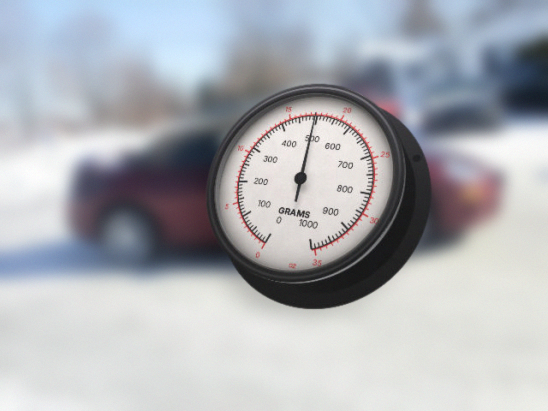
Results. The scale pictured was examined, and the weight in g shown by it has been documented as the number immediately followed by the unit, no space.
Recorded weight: 500g
